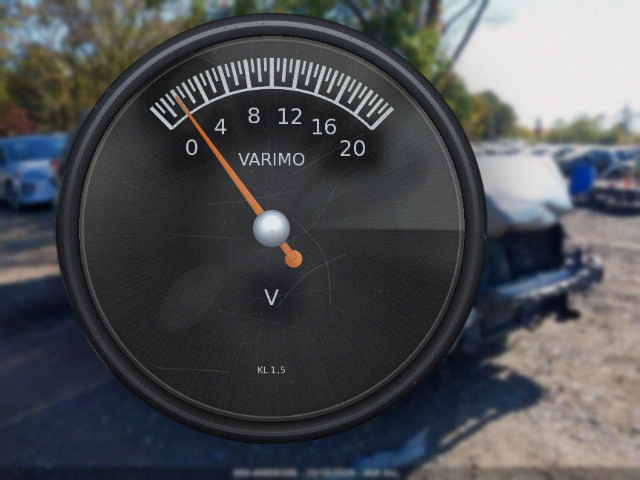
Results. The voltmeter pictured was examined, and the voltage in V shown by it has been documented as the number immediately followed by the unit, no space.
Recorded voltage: 2V
